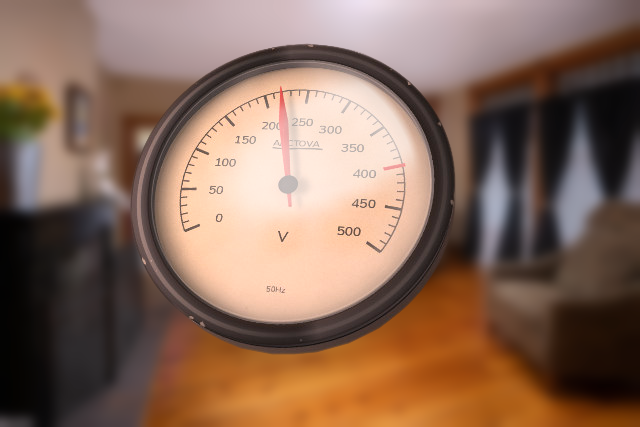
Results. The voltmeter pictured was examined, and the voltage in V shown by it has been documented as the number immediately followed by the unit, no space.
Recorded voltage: 220V
